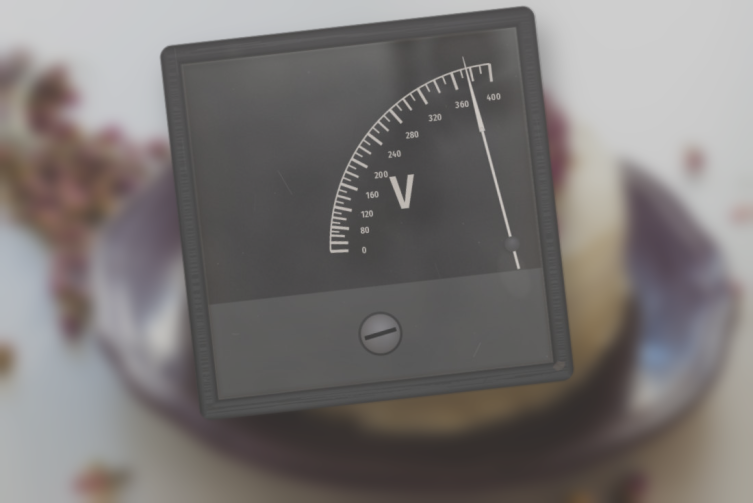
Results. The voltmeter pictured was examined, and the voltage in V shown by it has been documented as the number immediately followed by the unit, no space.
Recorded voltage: 375V
